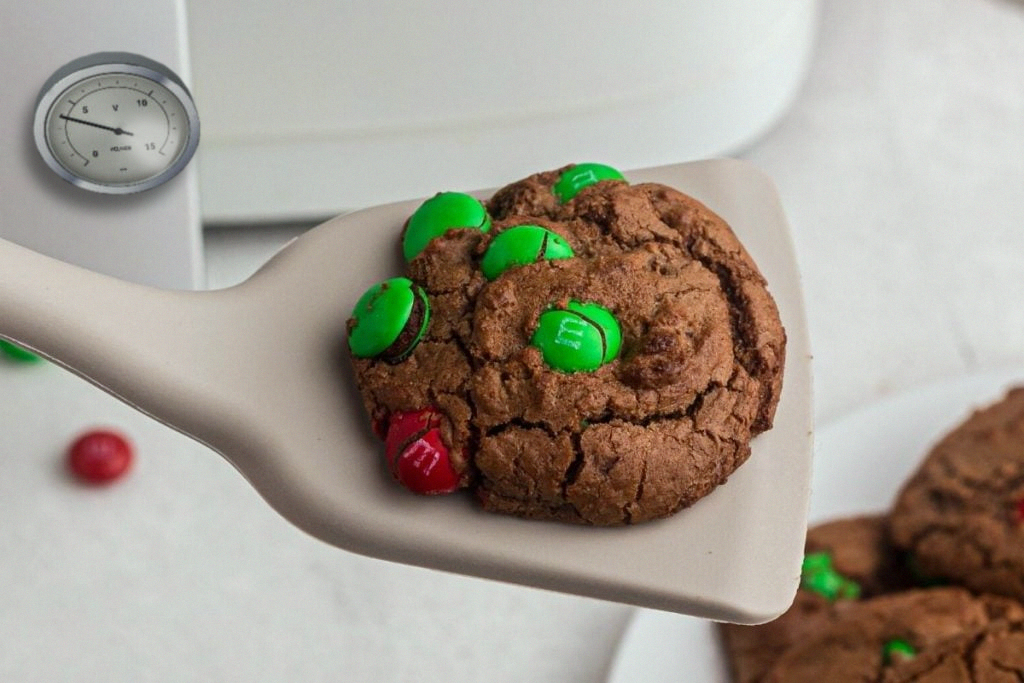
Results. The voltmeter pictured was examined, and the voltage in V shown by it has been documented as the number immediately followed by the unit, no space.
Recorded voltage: 4V
